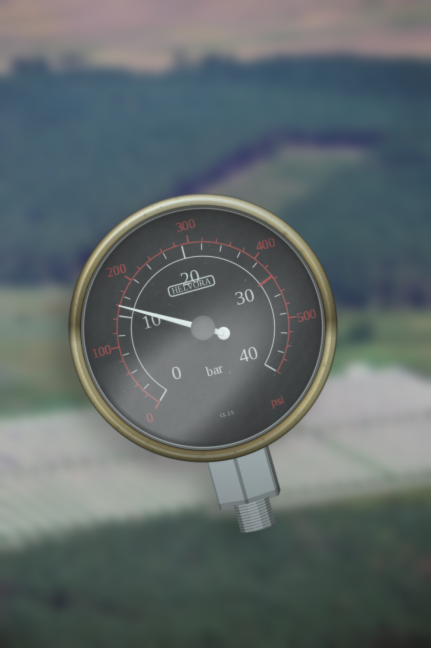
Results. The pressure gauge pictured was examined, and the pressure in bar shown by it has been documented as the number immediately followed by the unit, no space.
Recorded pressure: 11bar
